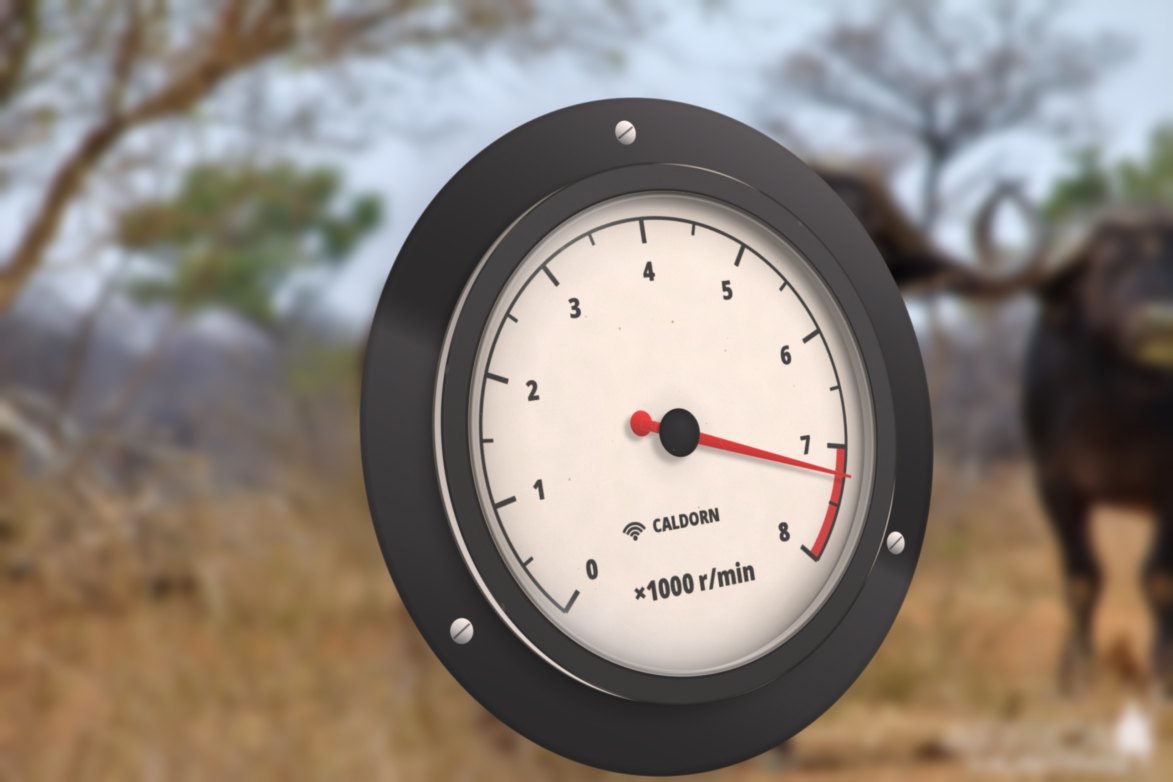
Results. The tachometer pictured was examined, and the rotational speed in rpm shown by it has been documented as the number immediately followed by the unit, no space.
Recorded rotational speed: 7250rpm
